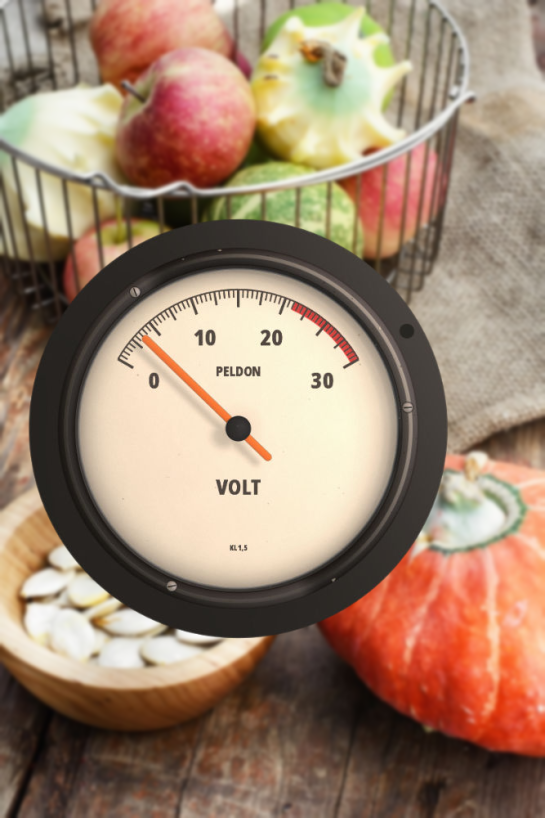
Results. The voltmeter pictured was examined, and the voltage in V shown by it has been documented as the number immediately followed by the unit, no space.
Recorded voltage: 3.5V
